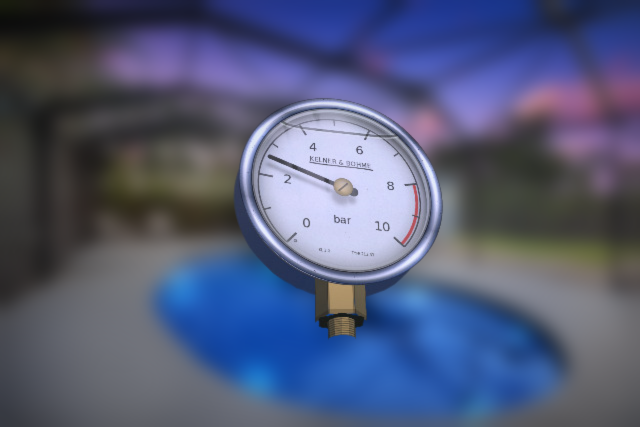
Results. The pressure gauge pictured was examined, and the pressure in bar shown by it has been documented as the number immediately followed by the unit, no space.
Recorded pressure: 2.5bar
